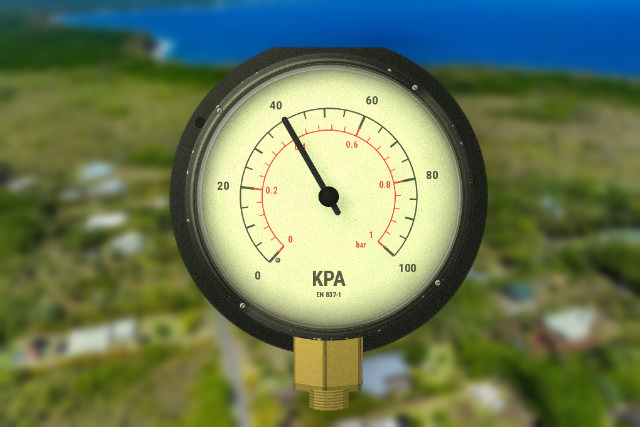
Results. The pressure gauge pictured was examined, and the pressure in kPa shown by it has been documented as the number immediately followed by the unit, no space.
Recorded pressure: 40kPa
